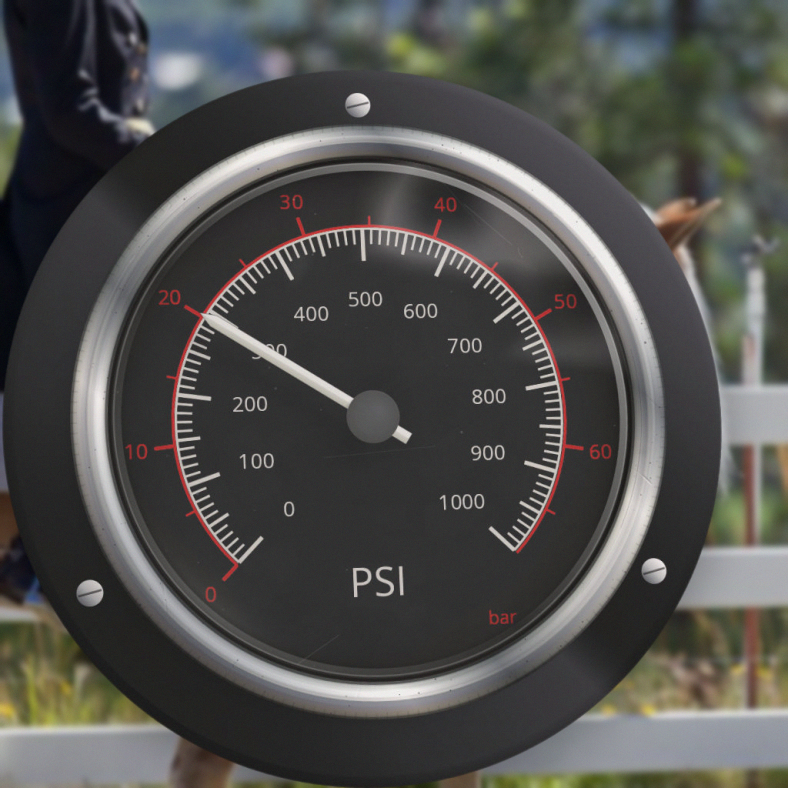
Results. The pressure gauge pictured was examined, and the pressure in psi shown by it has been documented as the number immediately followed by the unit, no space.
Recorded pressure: 290psi
